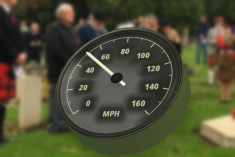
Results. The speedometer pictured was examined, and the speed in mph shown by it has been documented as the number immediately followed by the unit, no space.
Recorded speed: 50mph
